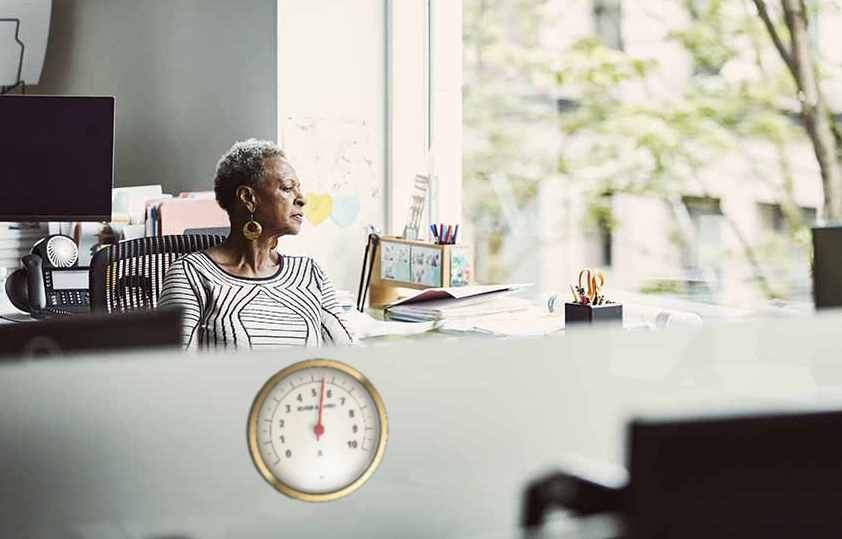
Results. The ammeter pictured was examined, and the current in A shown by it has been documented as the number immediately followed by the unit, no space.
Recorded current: 5.5A
